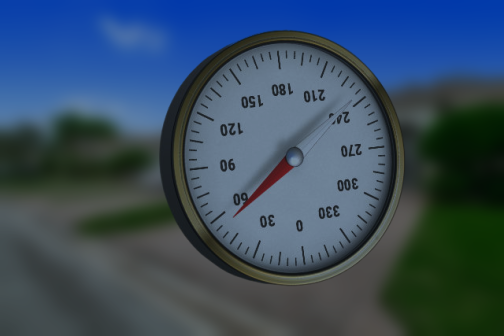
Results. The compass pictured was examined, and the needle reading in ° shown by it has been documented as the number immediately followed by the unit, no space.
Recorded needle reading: 55°
